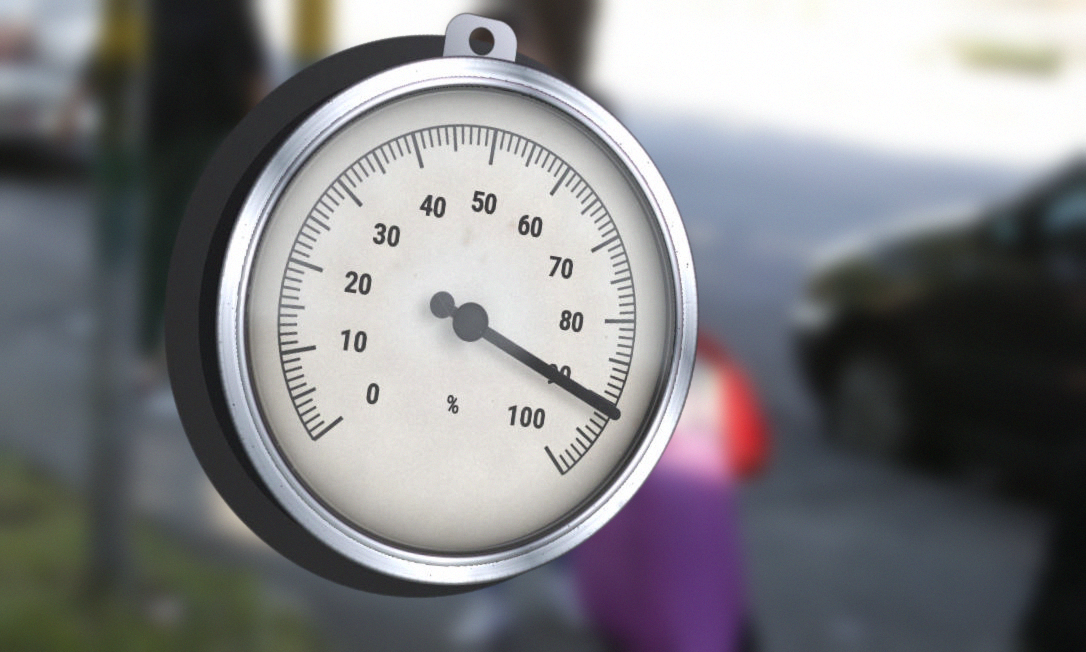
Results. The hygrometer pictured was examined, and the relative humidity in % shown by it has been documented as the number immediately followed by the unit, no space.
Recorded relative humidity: 91%
